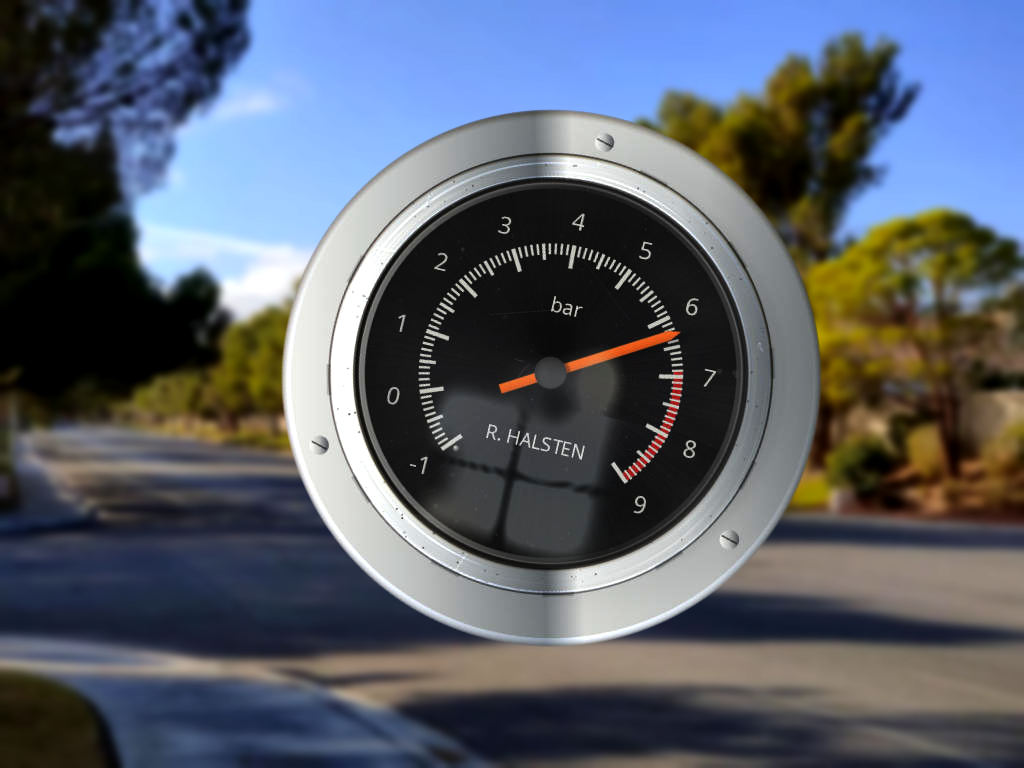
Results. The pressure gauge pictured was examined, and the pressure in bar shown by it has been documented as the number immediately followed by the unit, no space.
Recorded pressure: 6.3bar
